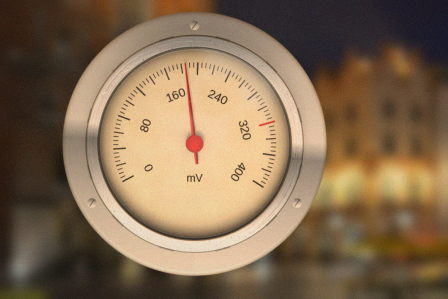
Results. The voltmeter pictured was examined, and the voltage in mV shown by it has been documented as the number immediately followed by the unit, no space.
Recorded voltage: 185mV
